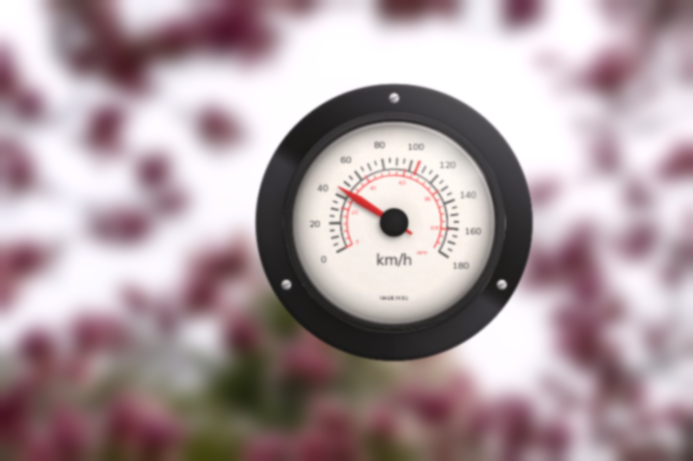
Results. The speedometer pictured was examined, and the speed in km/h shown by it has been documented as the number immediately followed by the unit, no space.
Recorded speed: 45km/h
